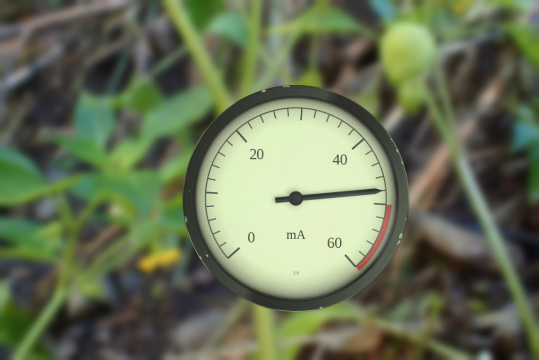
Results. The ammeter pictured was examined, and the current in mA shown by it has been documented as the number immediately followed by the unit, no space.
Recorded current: 48mA
